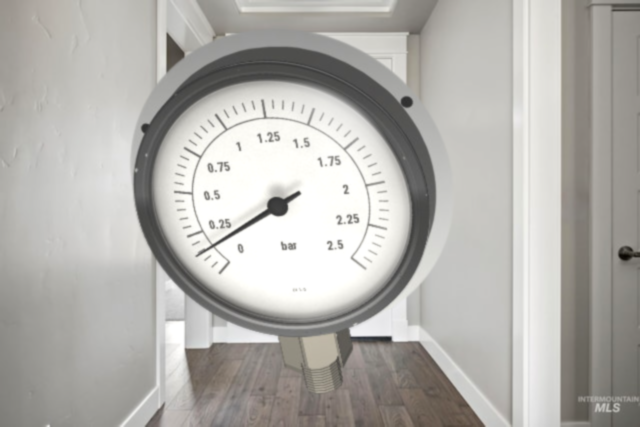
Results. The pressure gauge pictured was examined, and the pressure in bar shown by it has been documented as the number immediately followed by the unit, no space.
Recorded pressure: 0.15bar
